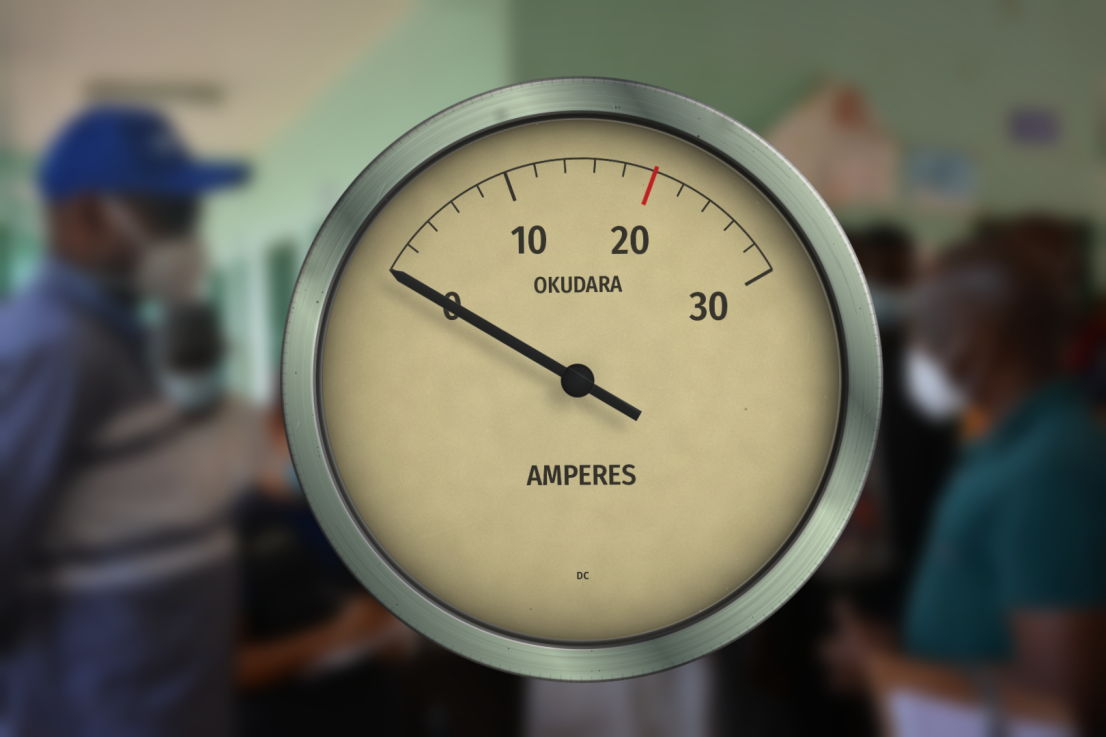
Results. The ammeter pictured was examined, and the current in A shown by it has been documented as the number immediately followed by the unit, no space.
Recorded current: 0A
